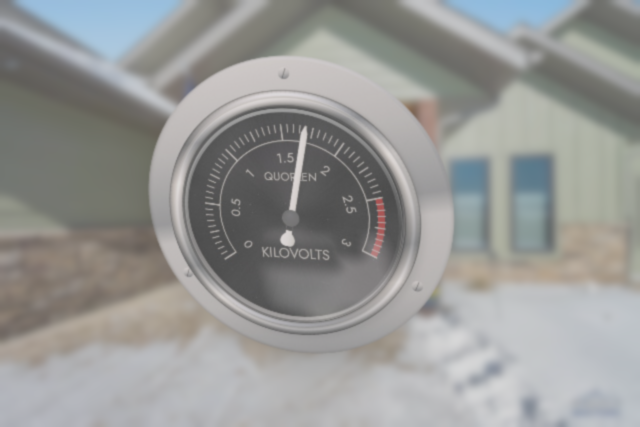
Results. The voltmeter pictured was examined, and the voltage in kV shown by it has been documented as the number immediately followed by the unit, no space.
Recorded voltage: 1.7kV
